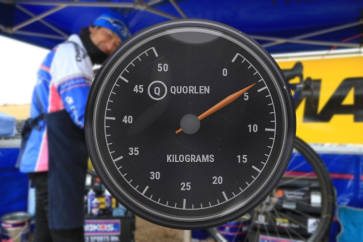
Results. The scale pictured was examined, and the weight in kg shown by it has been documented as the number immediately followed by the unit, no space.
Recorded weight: 4kg
